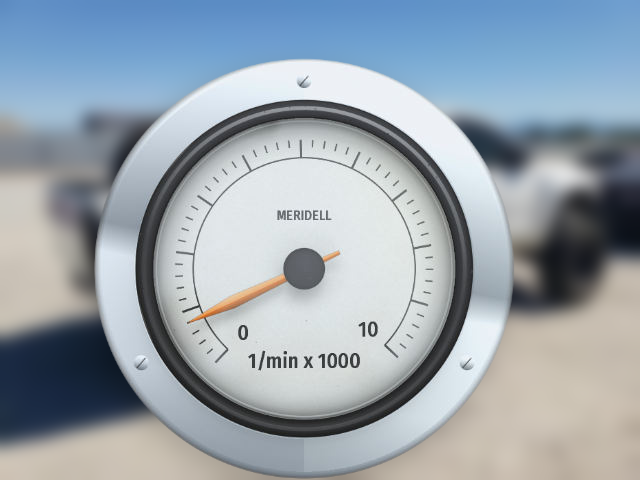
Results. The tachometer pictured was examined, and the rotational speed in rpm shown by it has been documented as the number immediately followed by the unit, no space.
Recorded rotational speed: 800rpm
